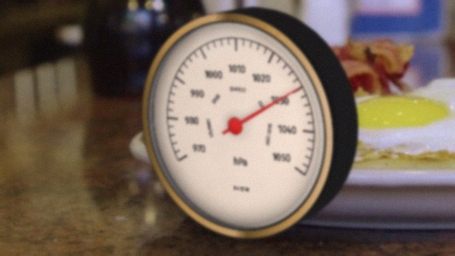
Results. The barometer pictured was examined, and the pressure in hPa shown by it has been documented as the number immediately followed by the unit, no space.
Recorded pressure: 1030hPa
